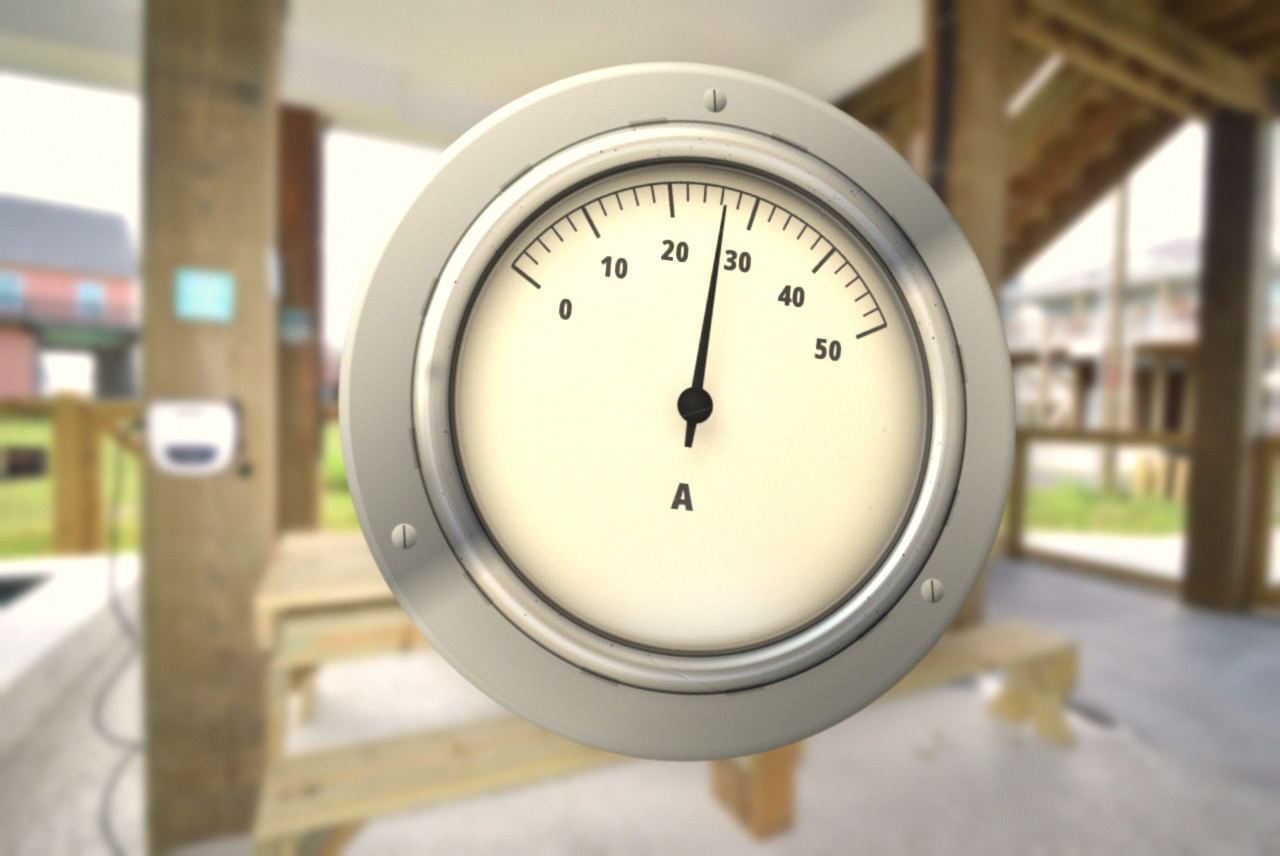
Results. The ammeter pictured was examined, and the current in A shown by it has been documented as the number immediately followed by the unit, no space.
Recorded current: 26A
